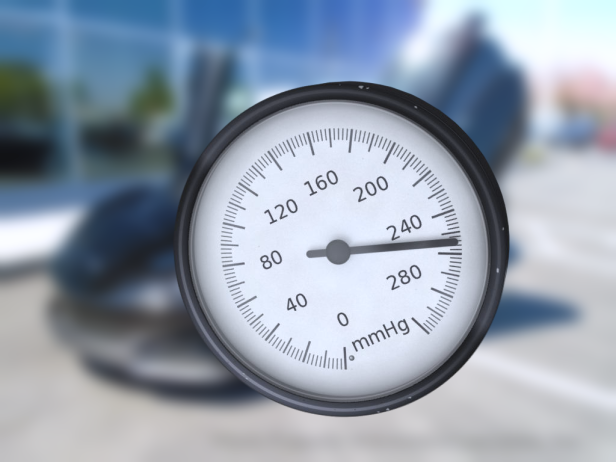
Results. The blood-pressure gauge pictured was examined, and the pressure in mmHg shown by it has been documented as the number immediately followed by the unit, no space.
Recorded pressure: 254mmHg
